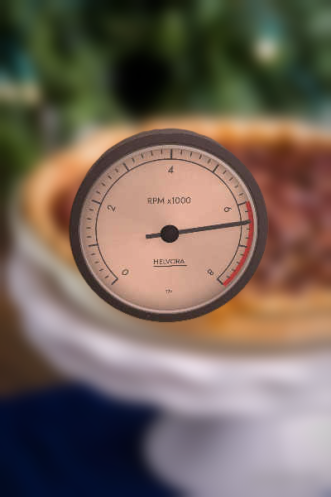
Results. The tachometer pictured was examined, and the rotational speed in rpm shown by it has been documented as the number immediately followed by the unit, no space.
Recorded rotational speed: 6400rpm
